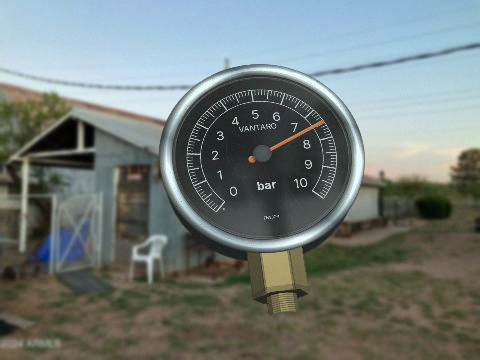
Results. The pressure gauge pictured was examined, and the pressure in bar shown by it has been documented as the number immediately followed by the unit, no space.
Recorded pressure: 7.5bar
